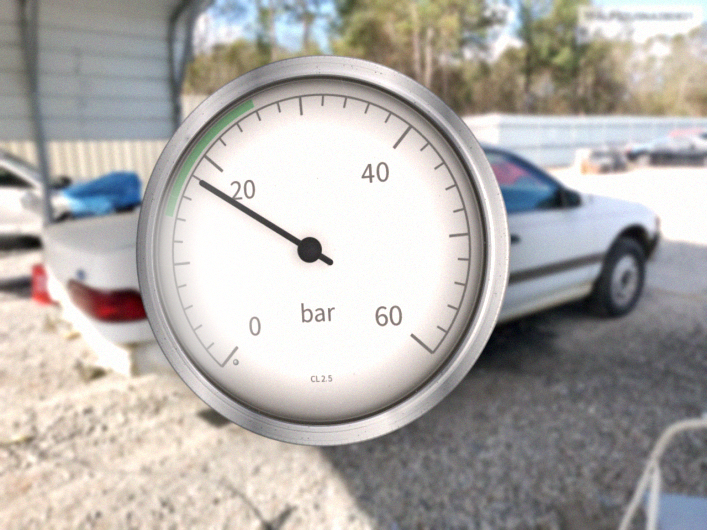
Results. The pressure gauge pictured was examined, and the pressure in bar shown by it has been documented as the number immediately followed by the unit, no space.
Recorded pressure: 18bar
